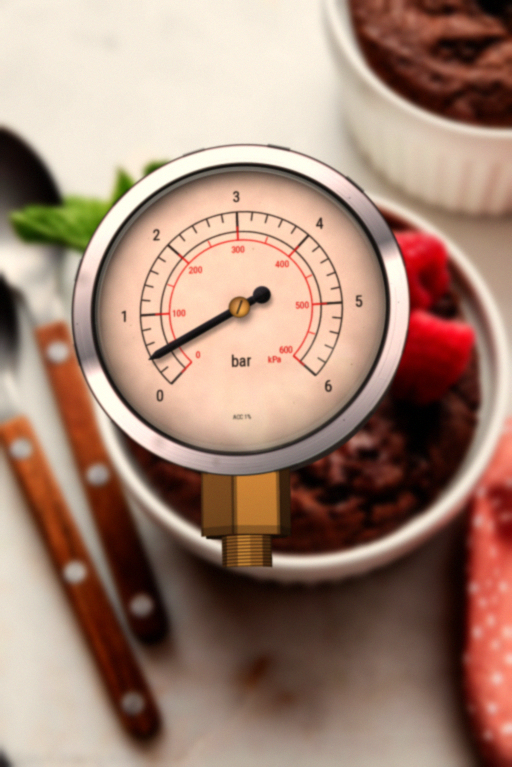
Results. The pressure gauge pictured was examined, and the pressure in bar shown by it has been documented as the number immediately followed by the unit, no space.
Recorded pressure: 0.4bar
